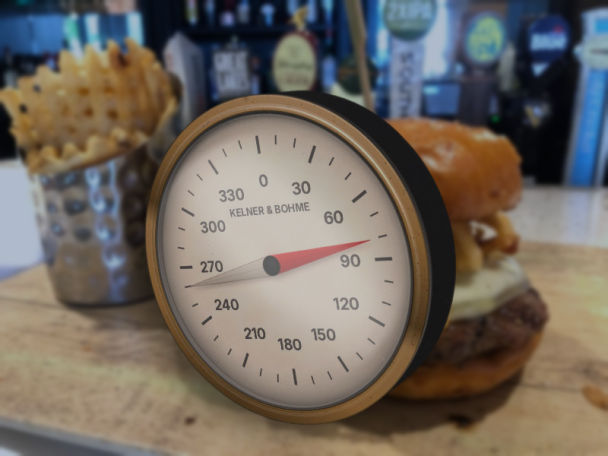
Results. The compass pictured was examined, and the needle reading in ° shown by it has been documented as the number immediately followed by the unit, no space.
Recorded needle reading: 80°
